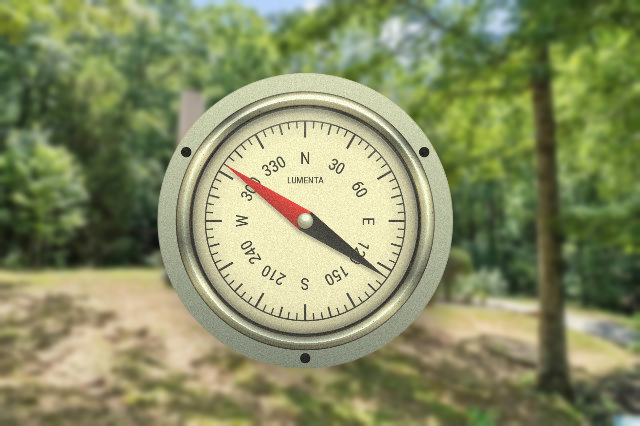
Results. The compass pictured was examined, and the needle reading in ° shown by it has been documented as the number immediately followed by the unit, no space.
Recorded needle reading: 305°
